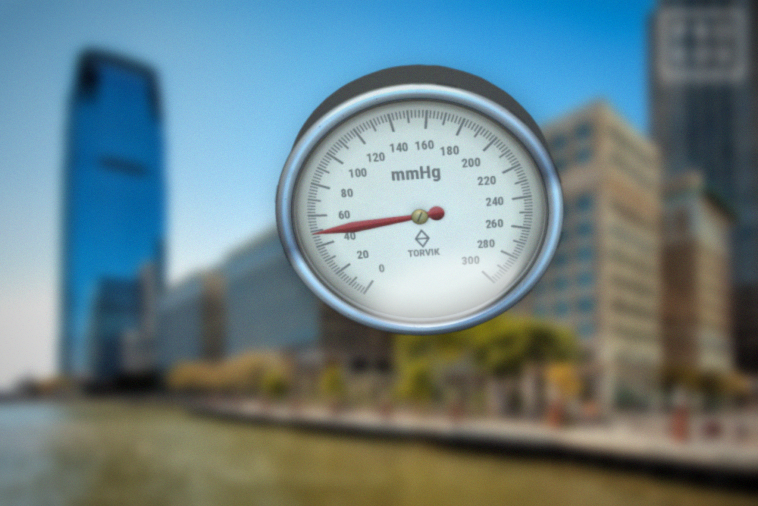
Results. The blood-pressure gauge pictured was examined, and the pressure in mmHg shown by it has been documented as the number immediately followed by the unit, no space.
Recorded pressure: 50mmHg
